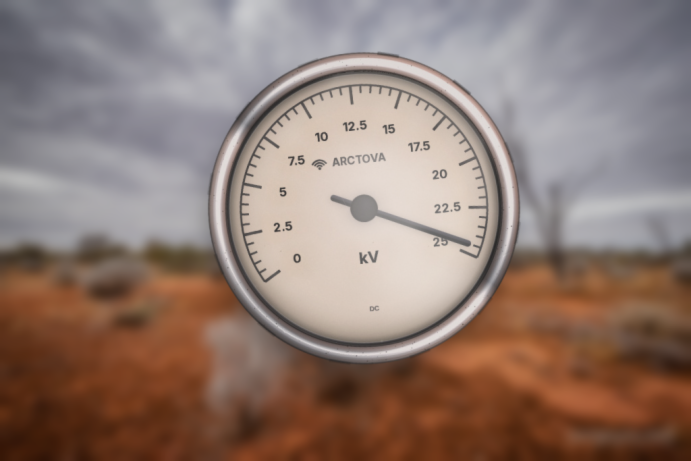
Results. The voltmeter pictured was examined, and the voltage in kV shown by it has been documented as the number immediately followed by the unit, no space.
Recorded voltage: 24.5kV
